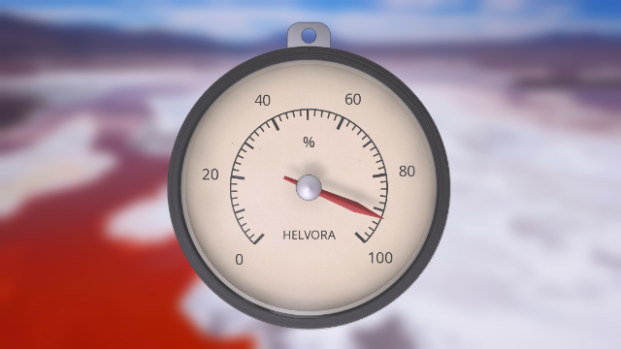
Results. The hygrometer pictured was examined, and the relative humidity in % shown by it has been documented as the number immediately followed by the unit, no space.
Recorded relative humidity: 92%
